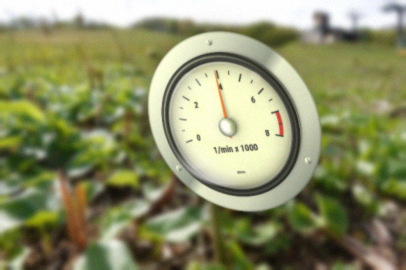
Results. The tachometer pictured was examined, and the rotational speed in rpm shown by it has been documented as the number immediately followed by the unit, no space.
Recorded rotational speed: 4000rpm
